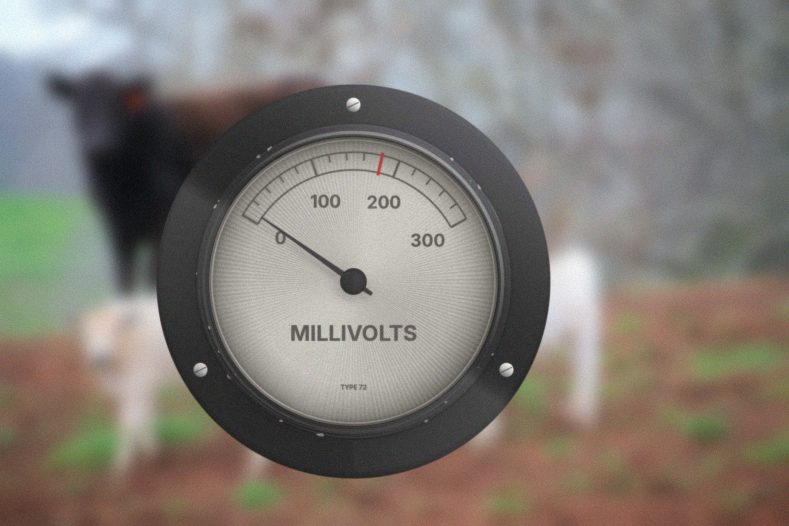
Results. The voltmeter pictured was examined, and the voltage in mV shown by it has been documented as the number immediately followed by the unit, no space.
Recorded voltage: 10mV
